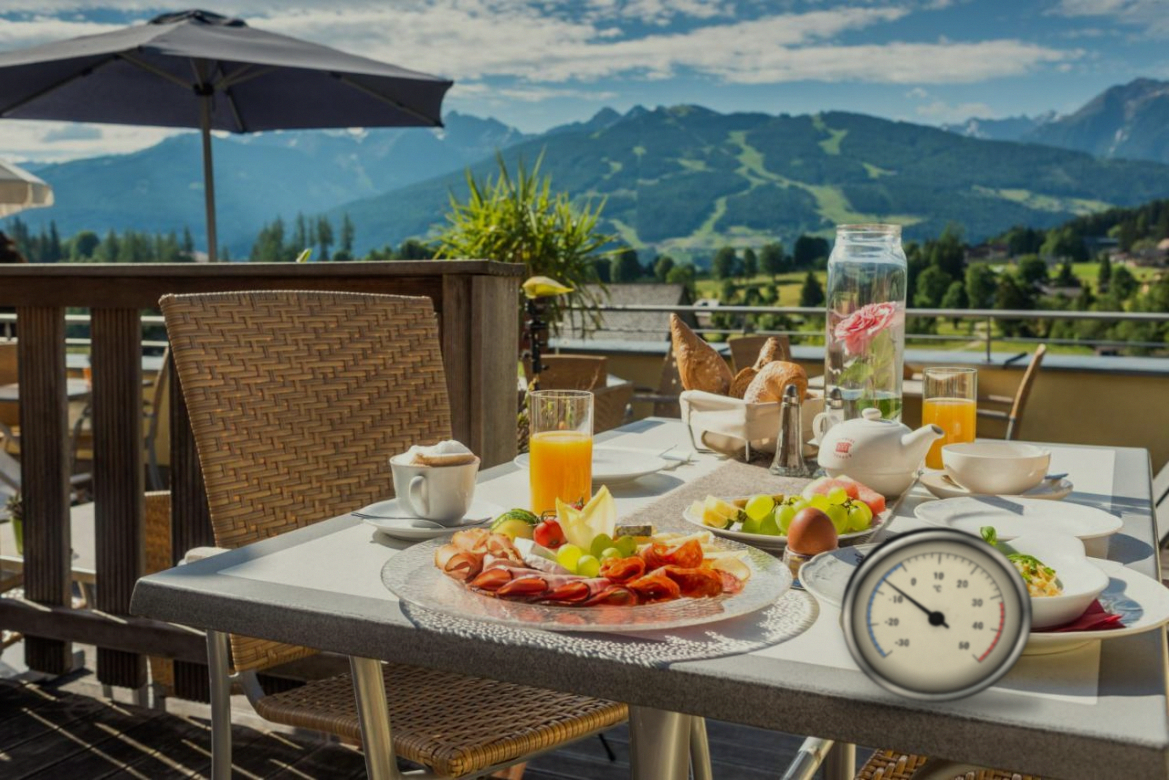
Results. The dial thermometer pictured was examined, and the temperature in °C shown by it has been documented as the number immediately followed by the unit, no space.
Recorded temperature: -6°C
